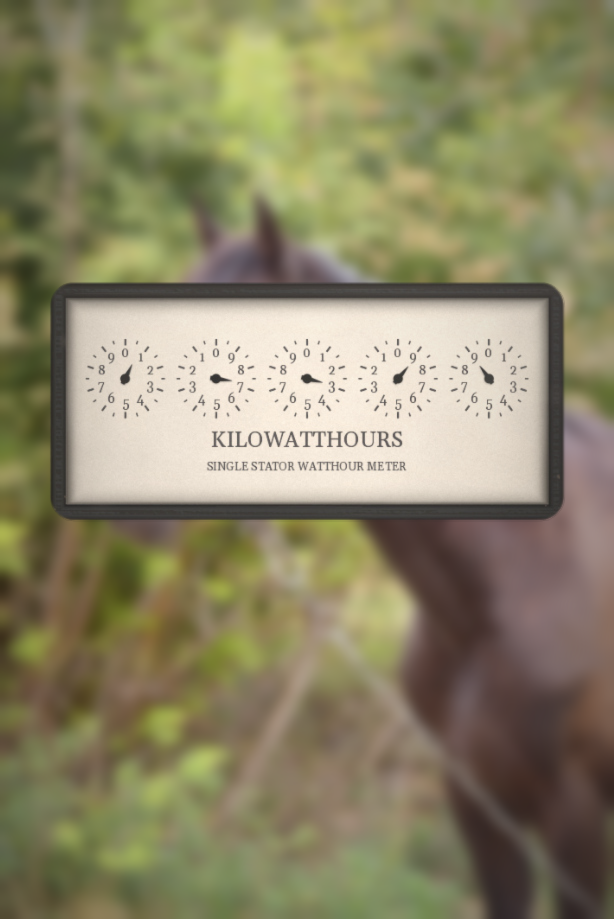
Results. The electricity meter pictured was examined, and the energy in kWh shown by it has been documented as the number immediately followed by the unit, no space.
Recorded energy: 7289kWh
